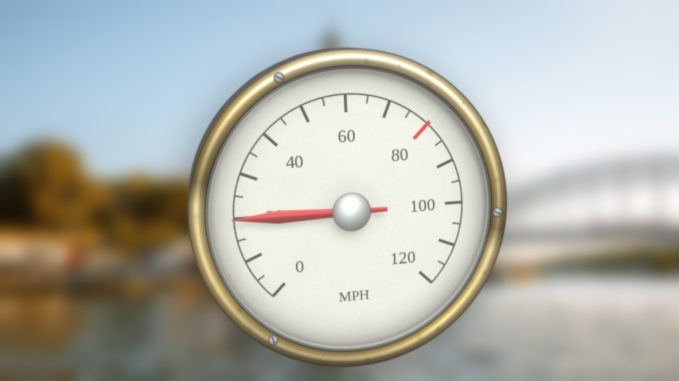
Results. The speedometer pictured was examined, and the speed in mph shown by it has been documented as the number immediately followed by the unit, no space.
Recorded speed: 20mph
